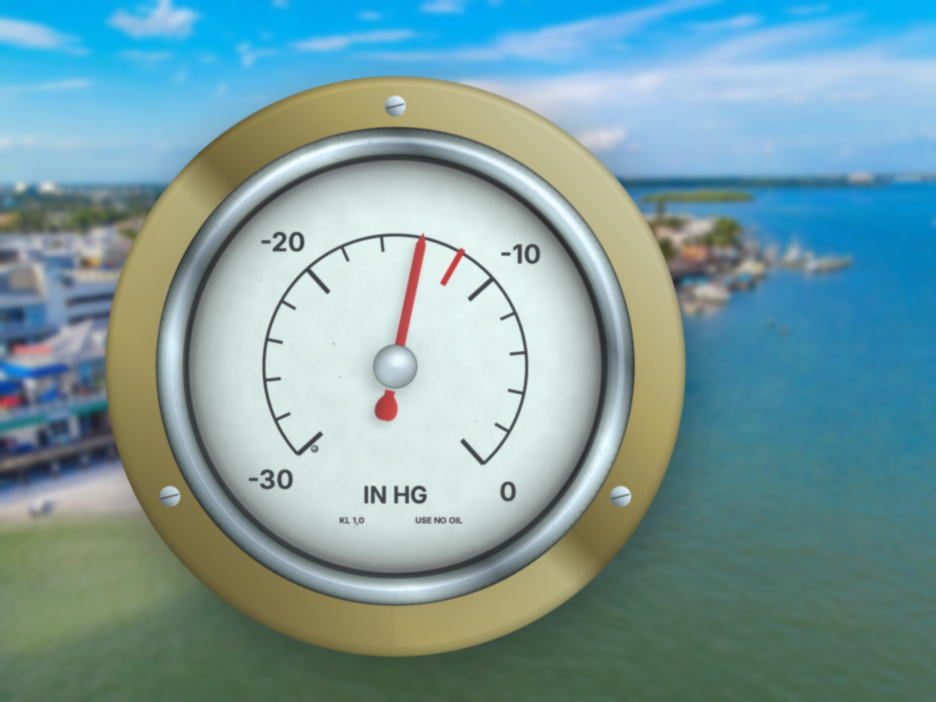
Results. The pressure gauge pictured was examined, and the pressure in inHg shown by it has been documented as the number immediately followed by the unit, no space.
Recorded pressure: -14inHg
